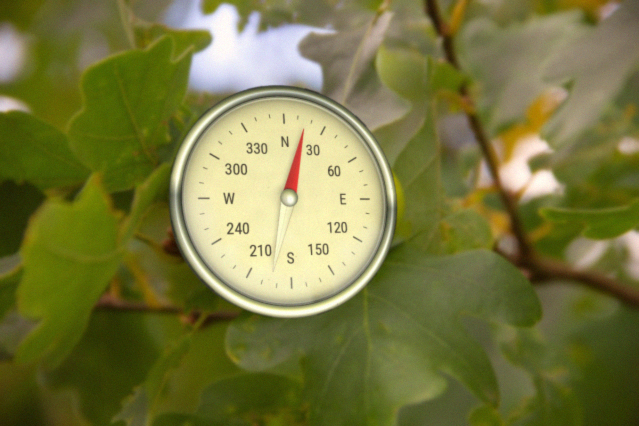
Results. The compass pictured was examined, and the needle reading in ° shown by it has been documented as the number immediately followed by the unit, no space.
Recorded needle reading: 15°
